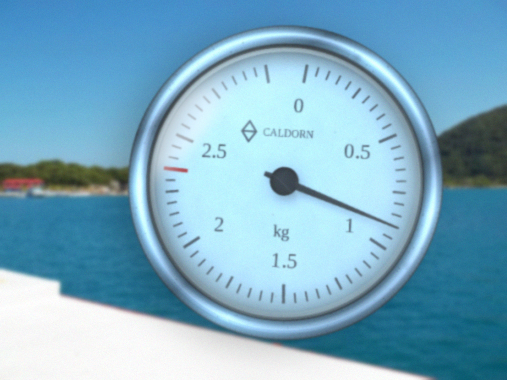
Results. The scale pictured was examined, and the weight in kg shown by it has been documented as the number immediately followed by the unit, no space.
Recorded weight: 0.9kg
